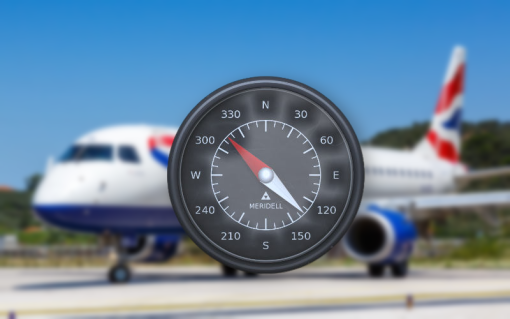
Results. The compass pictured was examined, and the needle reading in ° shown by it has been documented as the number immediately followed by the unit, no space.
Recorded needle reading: 315°
